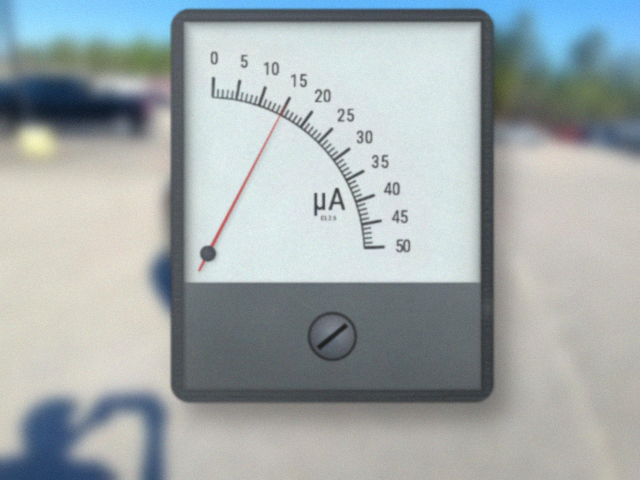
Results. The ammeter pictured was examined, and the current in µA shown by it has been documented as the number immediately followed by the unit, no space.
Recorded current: 15µA
